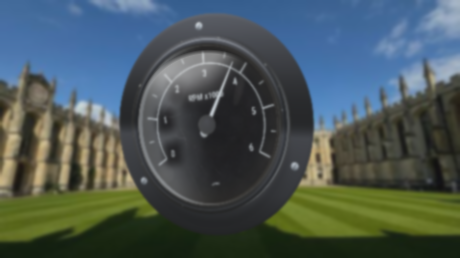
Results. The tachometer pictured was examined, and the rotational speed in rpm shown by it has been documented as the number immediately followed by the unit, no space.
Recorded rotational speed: 3750rpm
